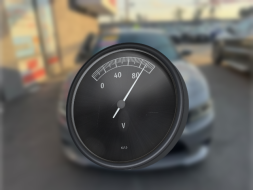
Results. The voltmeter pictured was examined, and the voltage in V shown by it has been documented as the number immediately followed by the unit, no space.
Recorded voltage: 90V
